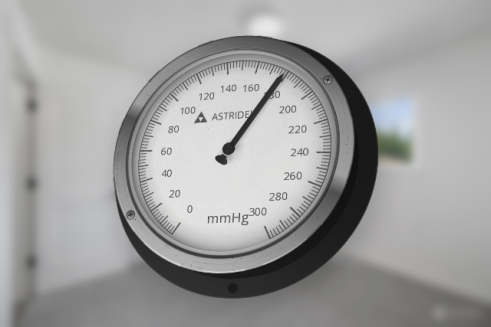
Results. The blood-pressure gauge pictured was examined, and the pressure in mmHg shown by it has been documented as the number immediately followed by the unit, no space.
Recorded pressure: 180mmHg
